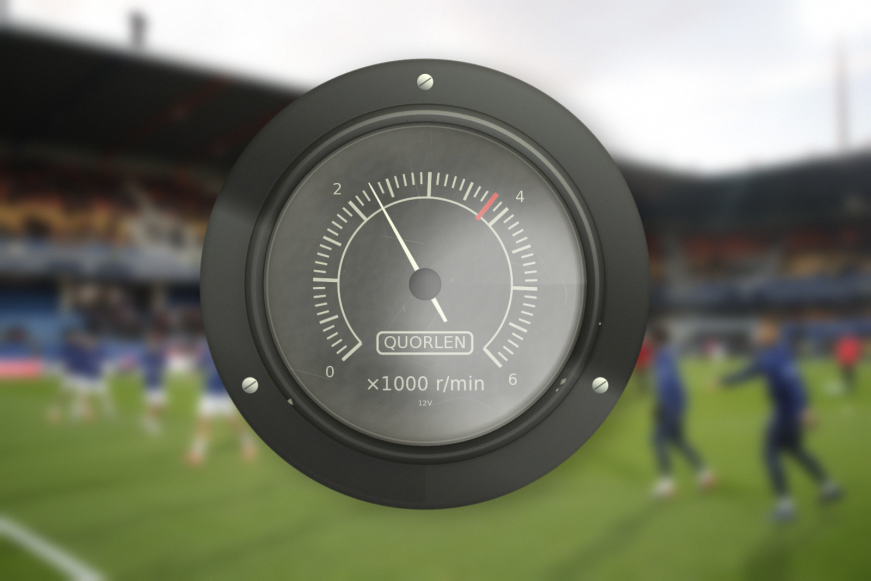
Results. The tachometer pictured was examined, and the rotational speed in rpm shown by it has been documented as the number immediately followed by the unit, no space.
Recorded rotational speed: 2300rpm
